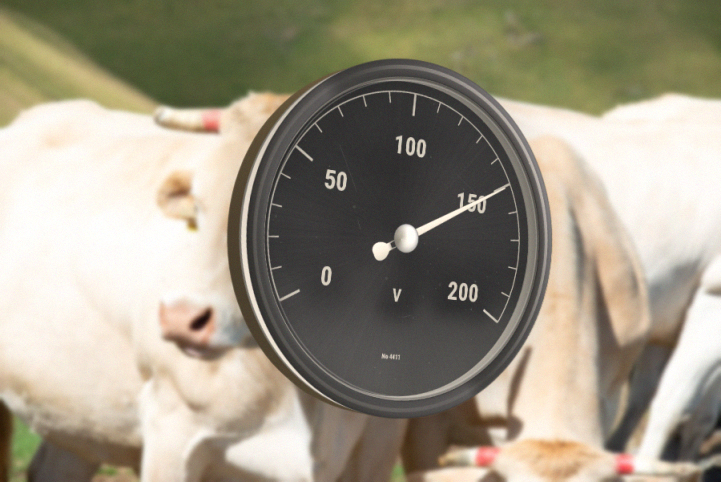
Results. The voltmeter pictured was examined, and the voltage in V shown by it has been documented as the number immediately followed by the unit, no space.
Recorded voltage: 150V
